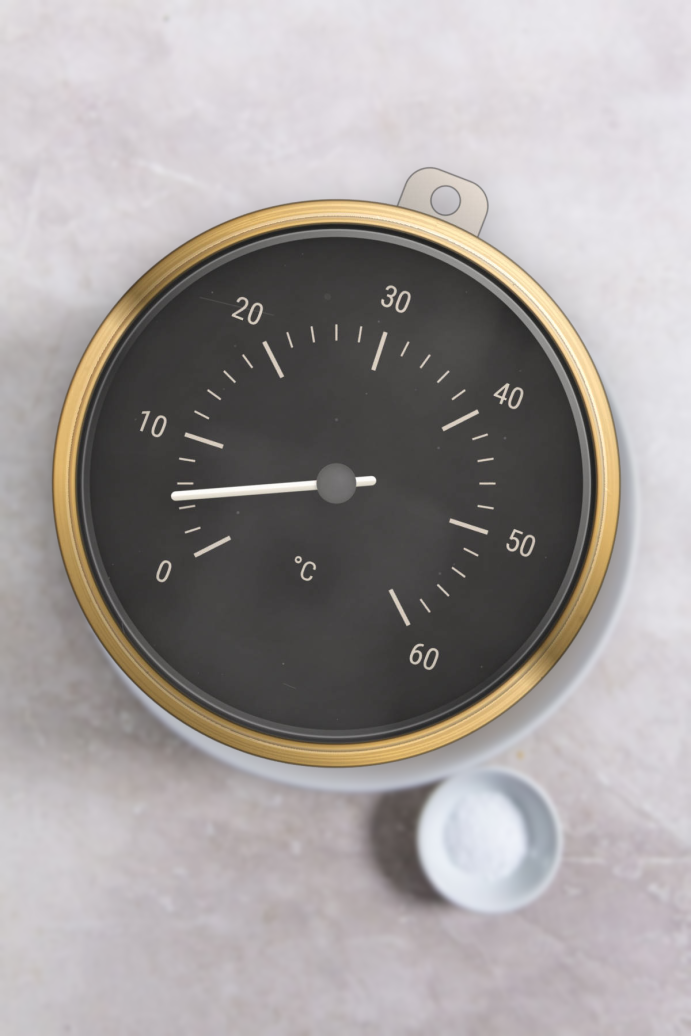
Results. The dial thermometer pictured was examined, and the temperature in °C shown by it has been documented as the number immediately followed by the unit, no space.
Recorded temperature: 5°C
